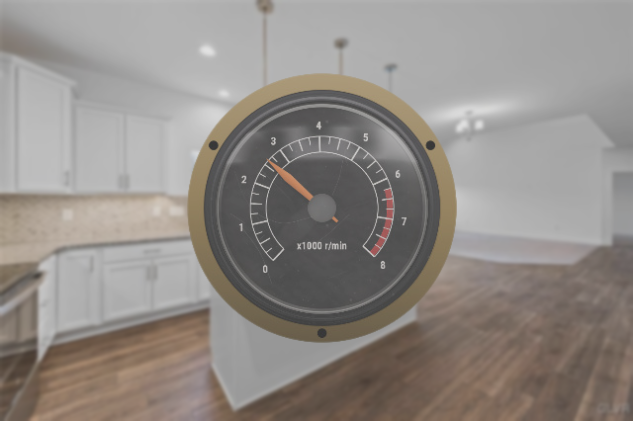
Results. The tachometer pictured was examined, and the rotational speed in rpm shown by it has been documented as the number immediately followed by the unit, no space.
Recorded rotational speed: 2625rpm
